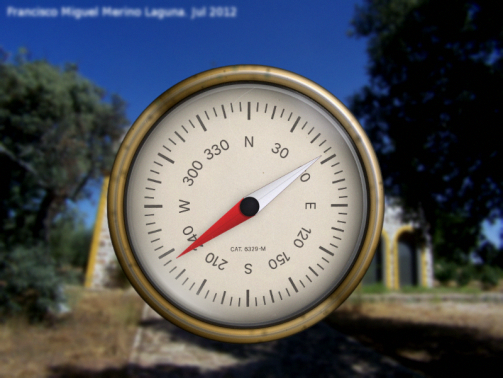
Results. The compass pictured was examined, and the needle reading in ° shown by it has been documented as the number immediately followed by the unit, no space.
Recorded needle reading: 235°
